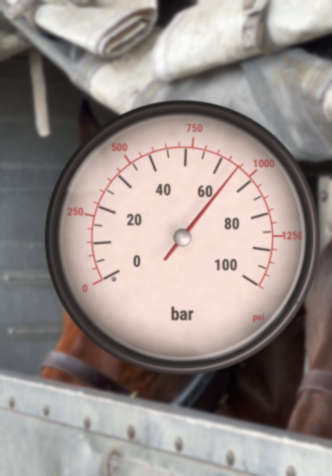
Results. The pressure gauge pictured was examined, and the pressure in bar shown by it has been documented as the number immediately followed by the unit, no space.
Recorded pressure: 65bar
